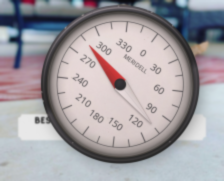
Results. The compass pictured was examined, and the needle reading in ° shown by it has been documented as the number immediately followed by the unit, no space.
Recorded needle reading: 285°
